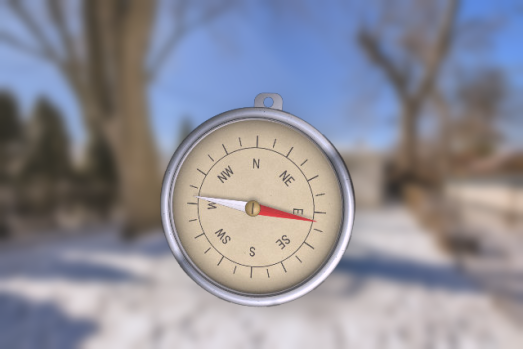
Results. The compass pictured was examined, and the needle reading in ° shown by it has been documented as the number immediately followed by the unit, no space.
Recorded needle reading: 97.5°
